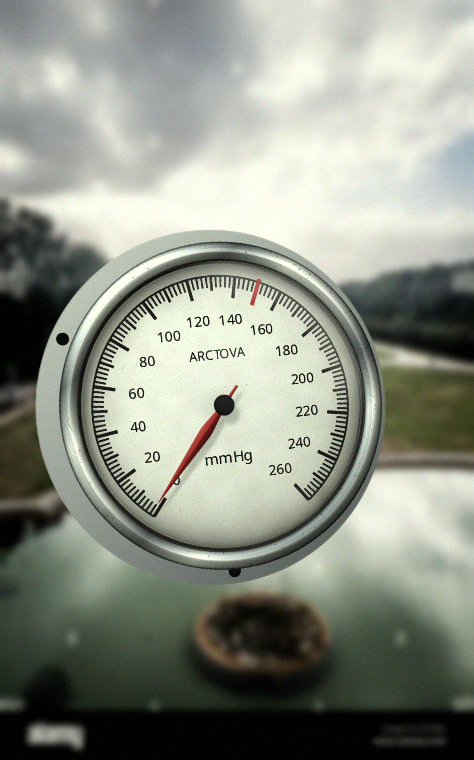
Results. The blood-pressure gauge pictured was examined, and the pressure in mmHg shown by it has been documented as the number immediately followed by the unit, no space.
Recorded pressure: 2mmHg
